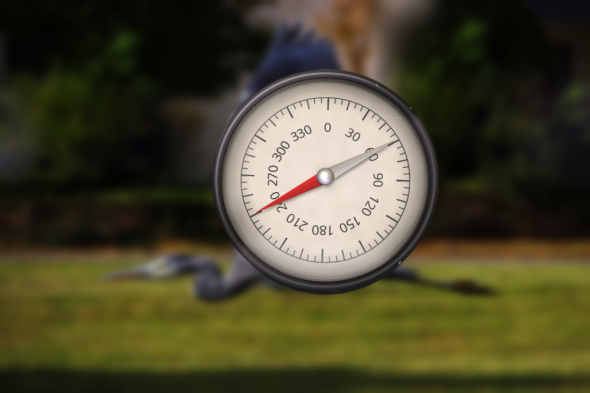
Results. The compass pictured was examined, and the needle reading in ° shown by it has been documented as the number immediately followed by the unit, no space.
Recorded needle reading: 240°
